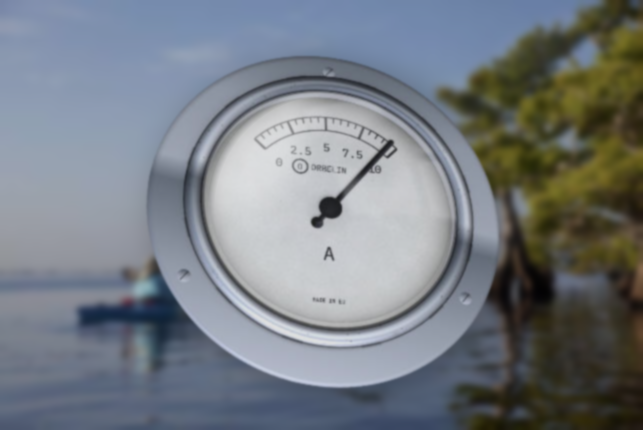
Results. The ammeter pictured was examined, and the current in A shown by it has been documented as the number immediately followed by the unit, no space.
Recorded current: 9.5A
